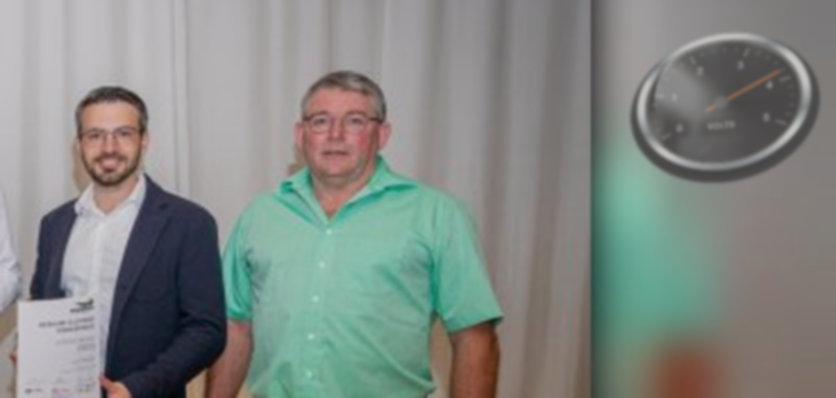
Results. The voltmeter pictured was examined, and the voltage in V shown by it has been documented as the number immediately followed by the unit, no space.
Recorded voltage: 3.8V
